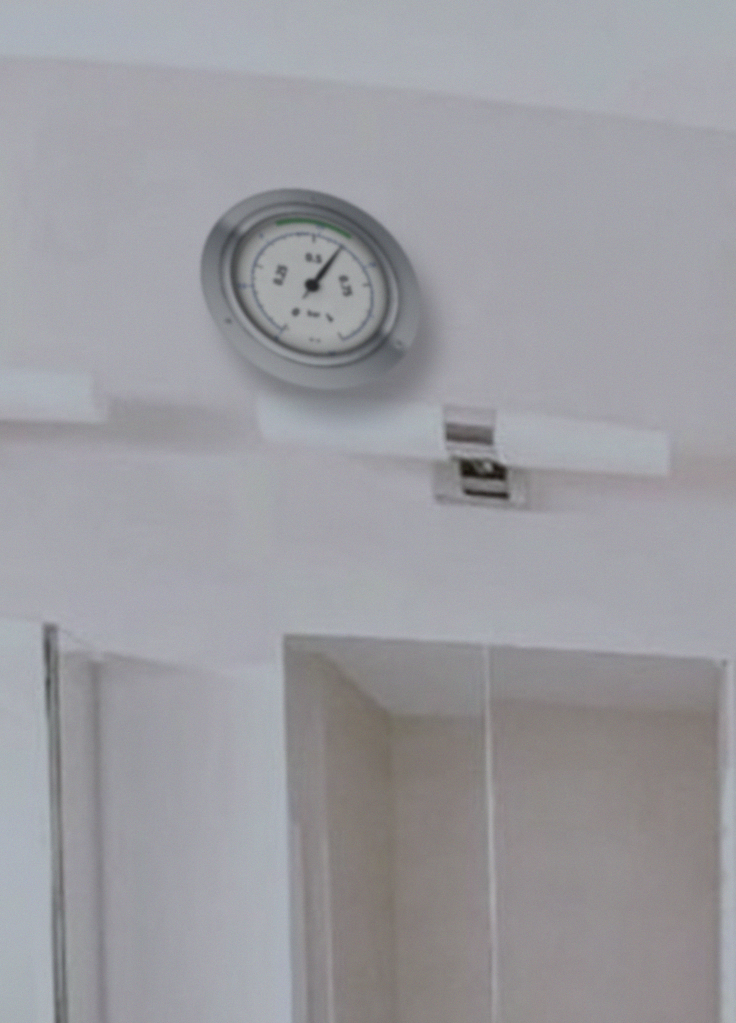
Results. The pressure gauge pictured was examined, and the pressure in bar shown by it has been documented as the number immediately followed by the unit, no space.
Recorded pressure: 0.6bar
